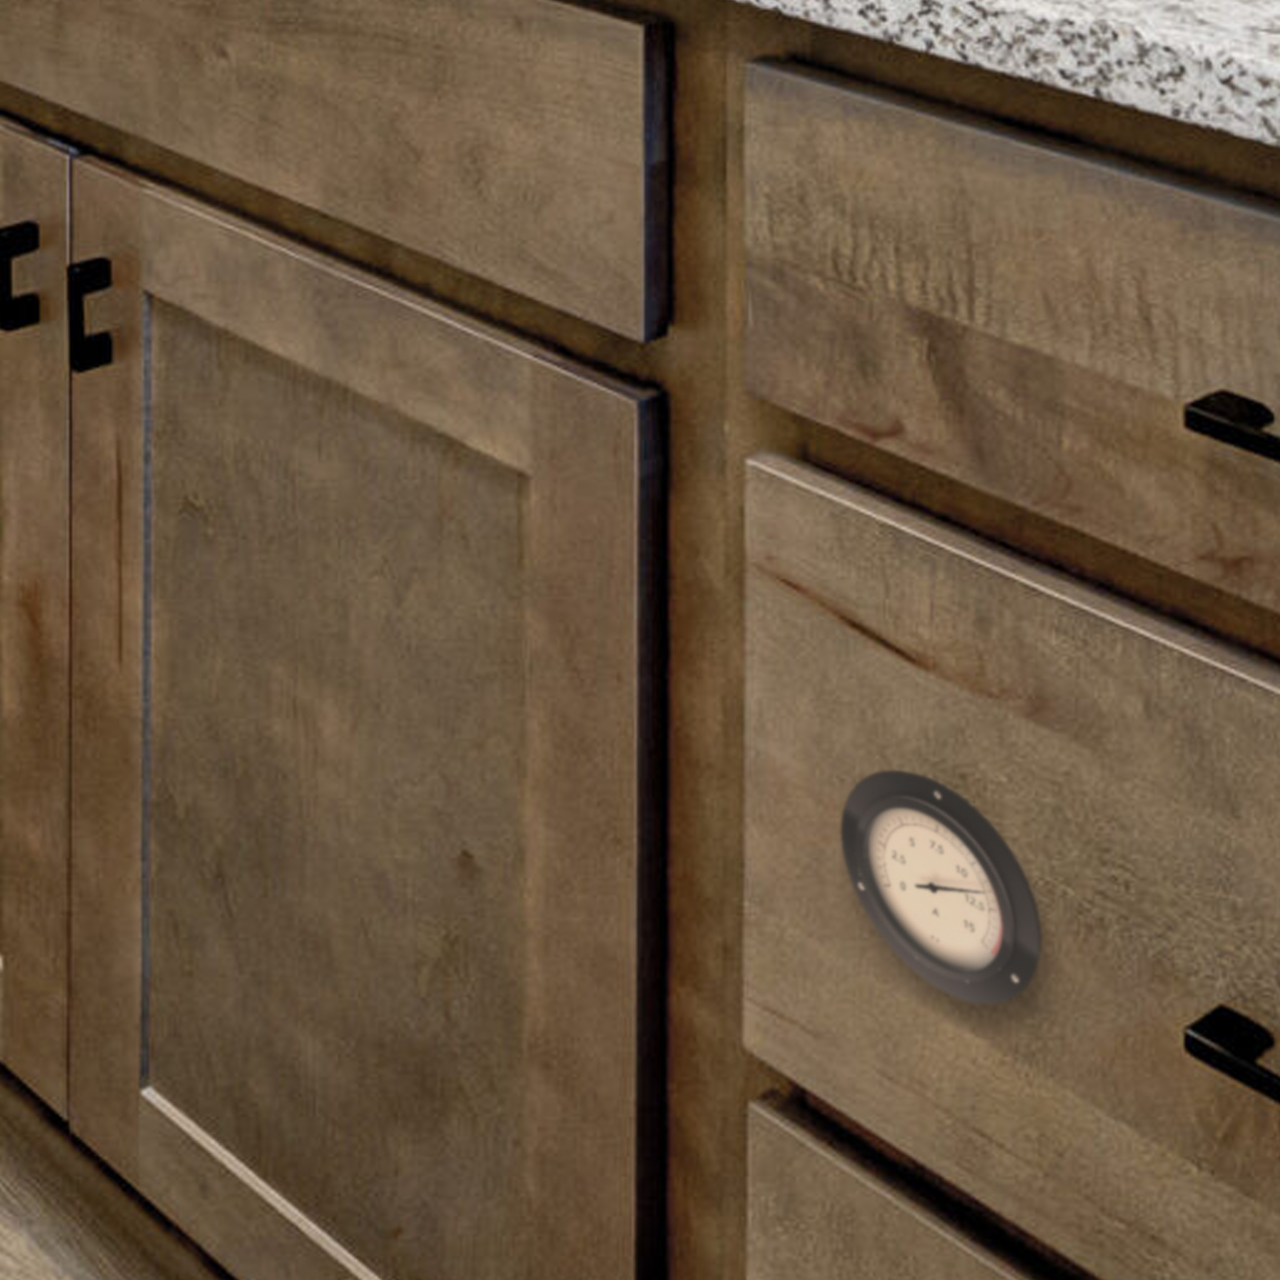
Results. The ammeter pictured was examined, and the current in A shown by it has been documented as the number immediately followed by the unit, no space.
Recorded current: 11.5A
